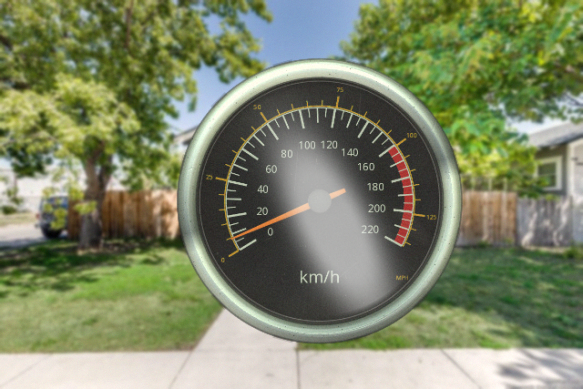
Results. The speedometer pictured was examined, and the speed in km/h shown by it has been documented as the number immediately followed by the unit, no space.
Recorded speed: 7.5km/h
